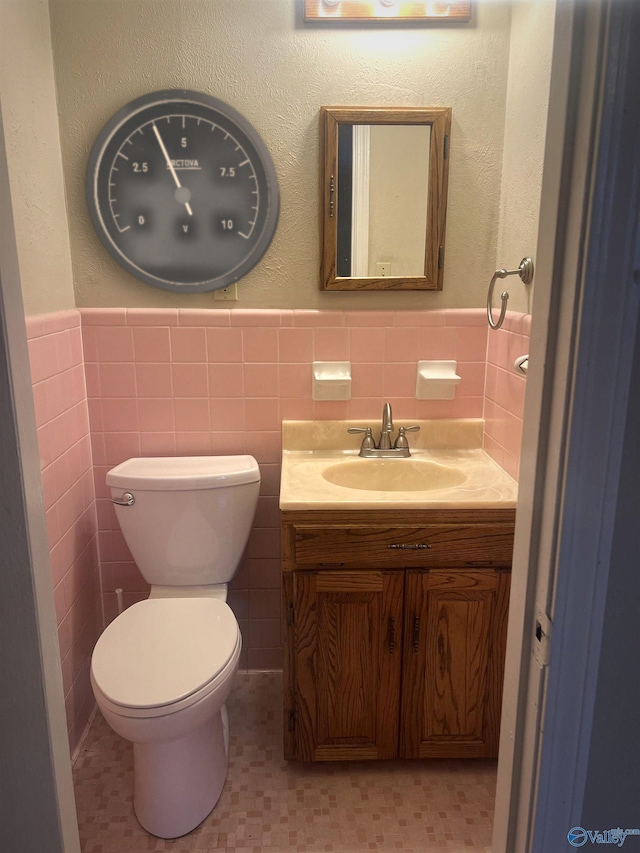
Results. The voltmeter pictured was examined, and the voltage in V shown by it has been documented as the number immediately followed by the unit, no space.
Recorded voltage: 4V
